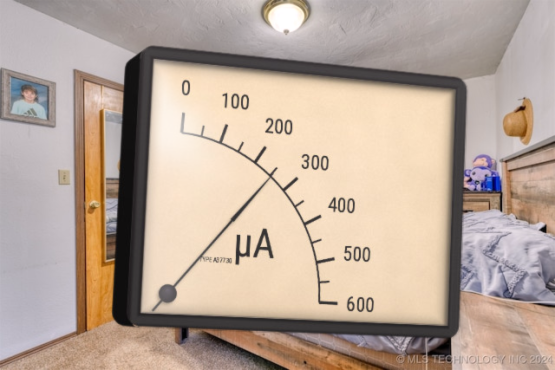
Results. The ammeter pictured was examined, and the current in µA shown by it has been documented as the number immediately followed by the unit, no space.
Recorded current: 250µA
